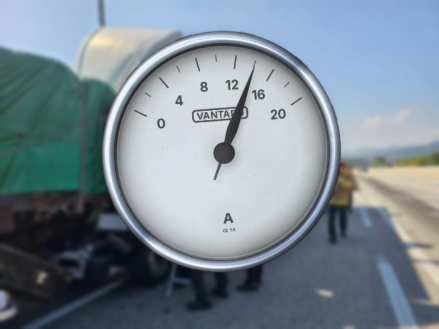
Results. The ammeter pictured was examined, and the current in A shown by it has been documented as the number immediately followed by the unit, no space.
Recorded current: 14A
